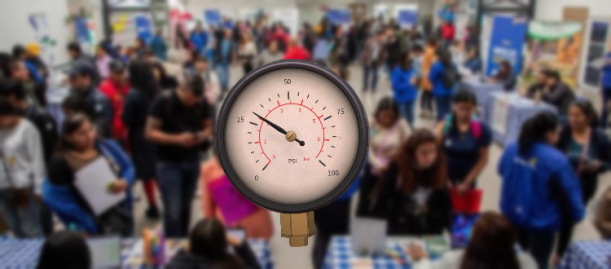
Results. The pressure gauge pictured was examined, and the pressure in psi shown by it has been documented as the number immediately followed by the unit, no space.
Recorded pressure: 30psi
